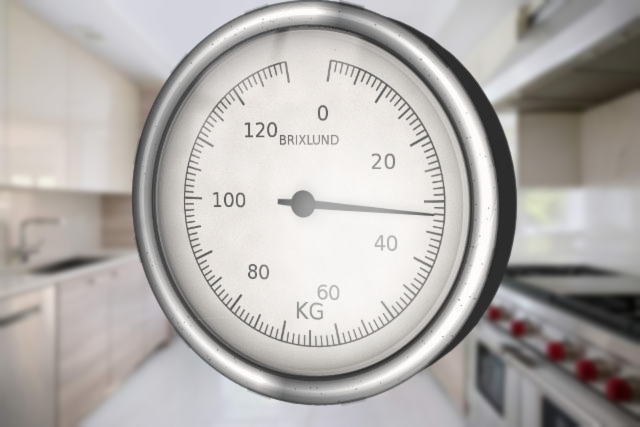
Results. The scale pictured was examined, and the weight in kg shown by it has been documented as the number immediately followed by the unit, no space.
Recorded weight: 32kg
